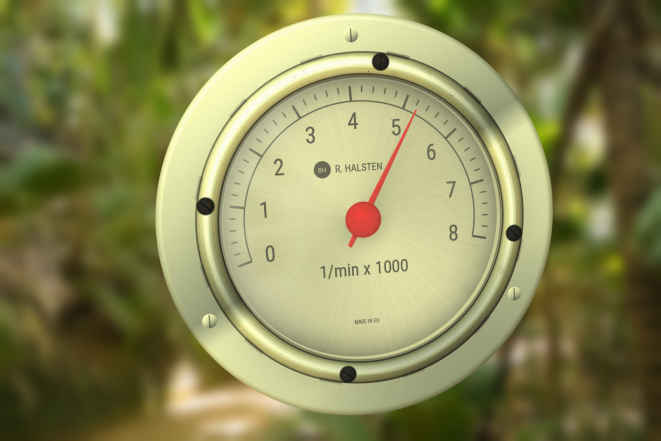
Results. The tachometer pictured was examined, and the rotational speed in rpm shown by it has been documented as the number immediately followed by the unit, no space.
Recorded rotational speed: 5200rpm
